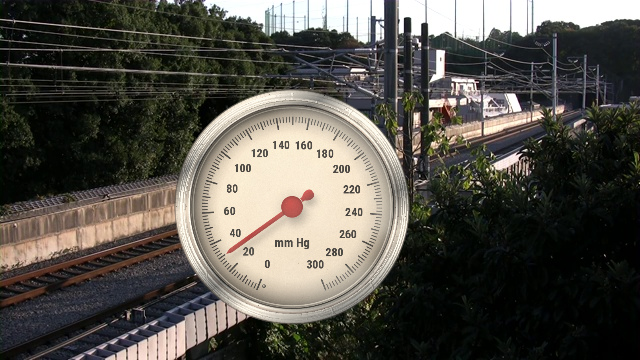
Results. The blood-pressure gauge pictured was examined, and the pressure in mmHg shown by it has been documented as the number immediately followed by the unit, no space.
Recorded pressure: 30mmHg
